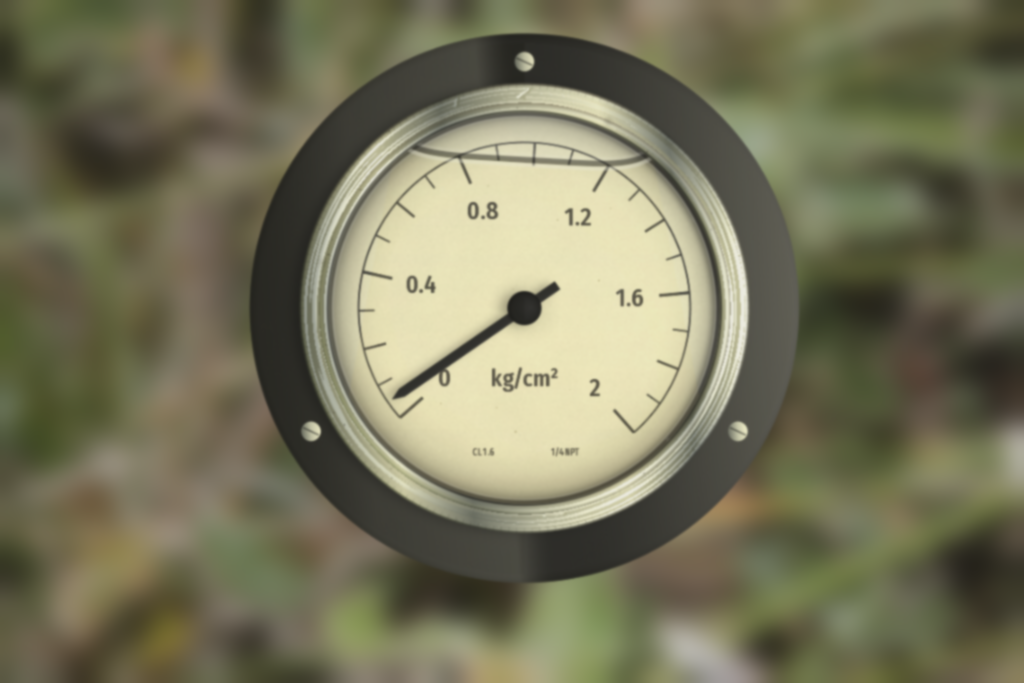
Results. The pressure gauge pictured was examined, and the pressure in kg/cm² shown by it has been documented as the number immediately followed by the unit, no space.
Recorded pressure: 0.05kg/cm²
